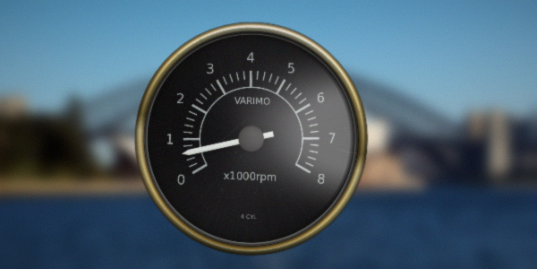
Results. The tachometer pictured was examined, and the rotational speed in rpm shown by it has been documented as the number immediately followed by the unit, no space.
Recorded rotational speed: 600rpm
